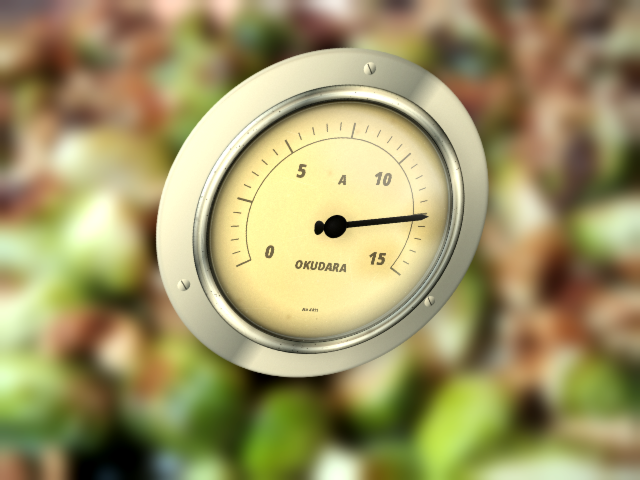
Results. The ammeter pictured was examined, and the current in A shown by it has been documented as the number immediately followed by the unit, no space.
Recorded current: 12.5A
